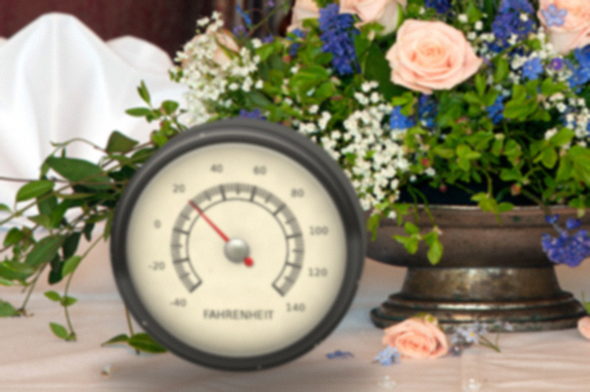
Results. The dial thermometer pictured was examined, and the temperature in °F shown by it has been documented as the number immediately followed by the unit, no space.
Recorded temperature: 20°F
